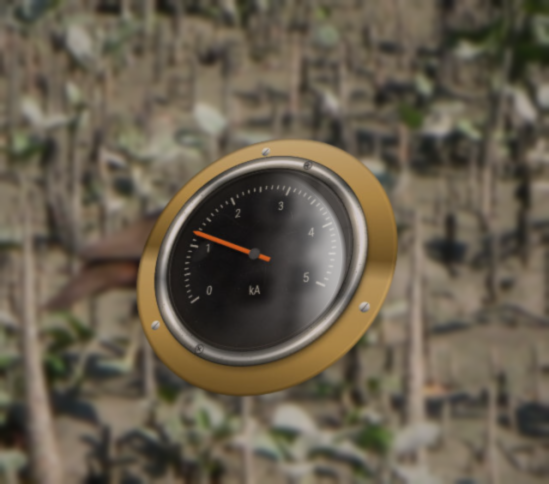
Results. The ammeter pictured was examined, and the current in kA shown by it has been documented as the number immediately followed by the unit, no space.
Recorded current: 1.2kA
